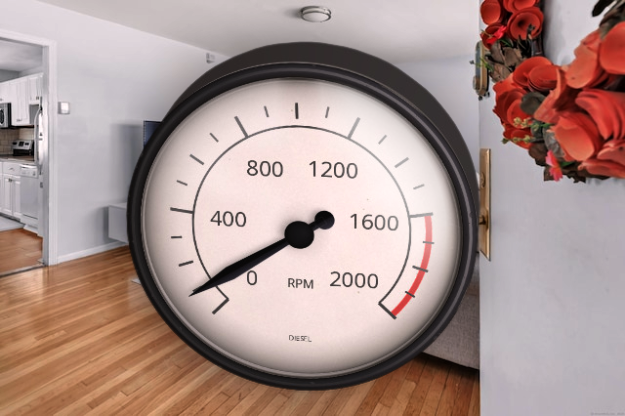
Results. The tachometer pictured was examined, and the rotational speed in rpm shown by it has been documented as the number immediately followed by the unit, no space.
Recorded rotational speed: 100rpm
